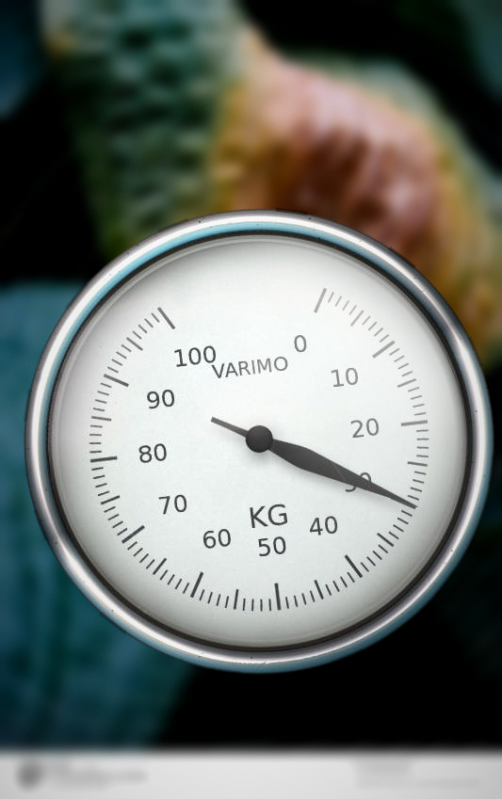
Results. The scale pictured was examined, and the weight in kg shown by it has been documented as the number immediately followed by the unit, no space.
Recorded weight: 30kg
